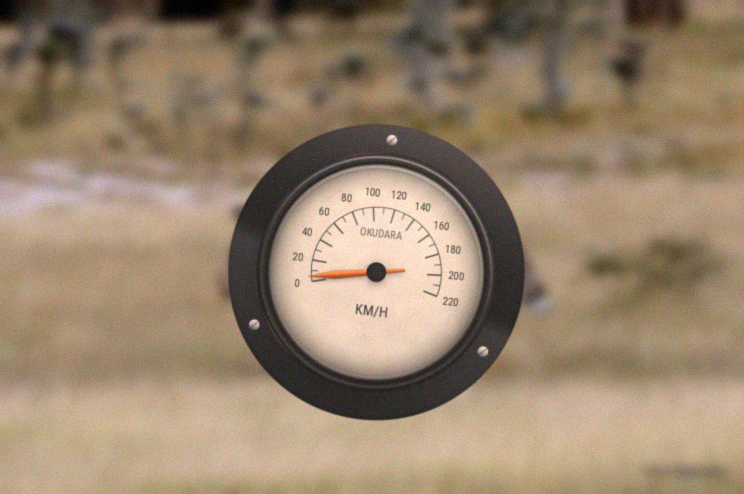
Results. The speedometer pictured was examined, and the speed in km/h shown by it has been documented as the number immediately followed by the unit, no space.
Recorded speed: 5km/h
